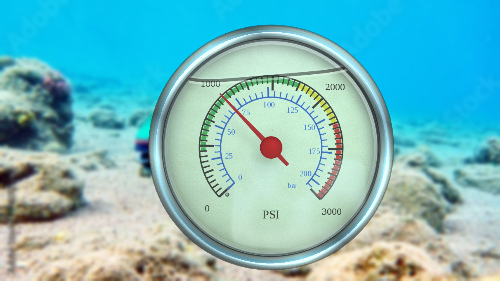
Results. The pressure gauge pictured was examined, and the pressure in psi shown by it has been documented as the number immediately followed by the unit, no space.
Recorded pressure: 1000psi
